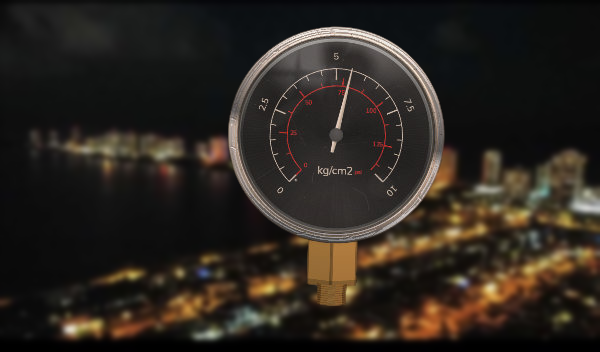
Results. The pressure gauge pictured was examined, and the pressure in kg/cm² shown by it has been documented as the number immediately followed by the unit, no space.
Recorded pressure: 5.5kg/cm²
